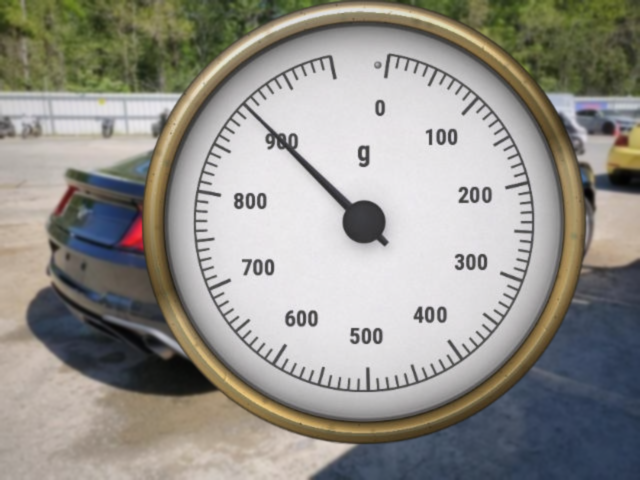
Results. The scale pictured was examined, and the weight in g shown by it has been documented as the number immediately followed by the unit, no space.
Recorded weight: 900g
